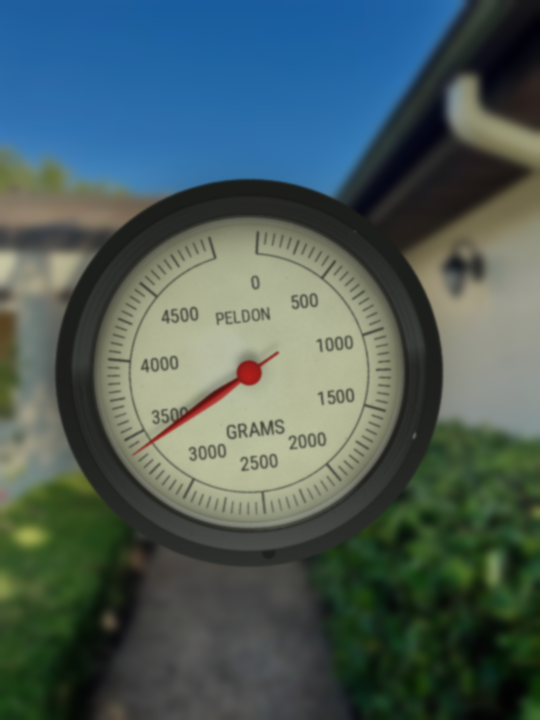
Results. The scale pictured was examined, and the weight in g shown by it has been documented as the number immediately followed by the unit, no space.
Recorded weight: 3400g
